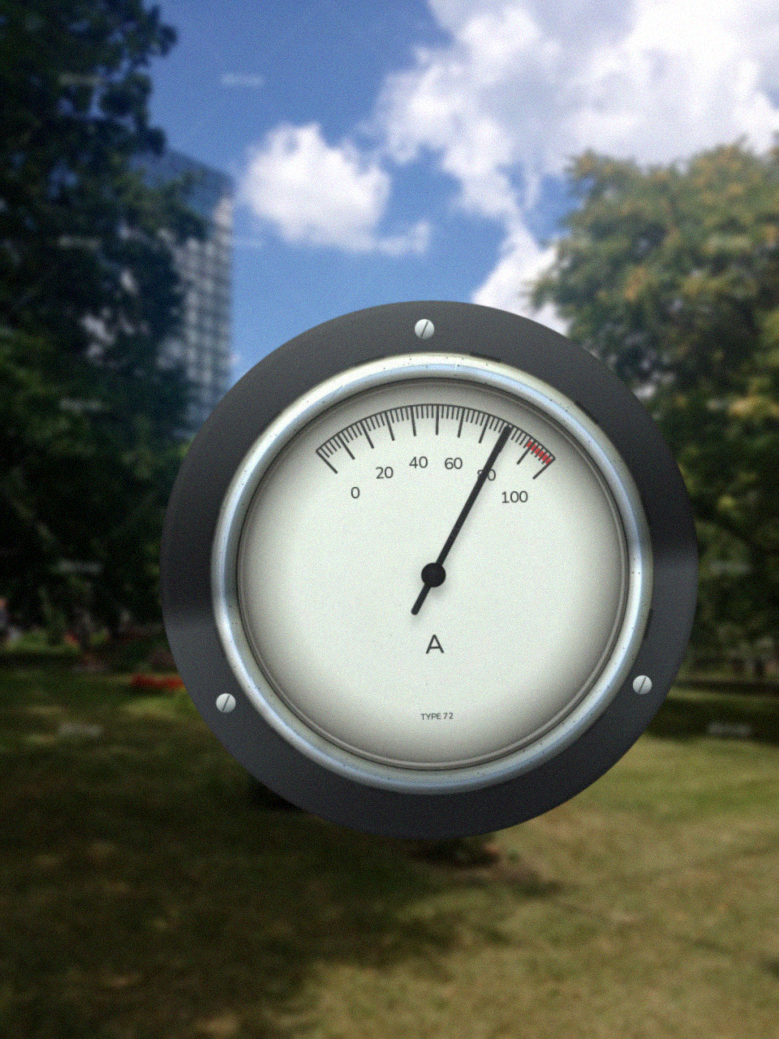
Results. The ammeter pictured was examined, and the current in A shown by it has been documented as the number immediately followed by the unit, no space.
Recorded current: 78A
